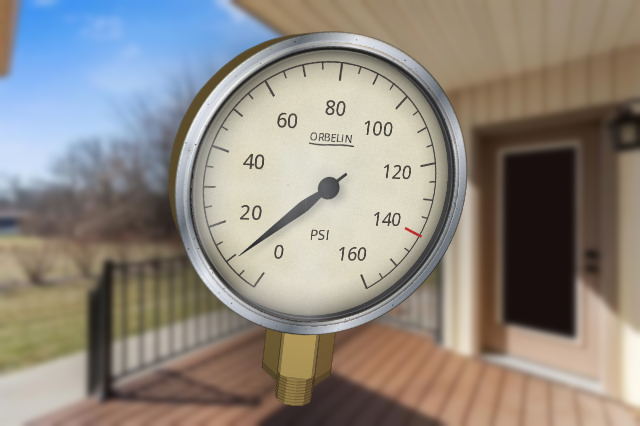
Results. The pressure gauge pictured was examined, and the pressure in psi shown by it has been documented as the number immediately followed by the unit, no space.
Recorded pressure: 10psi
